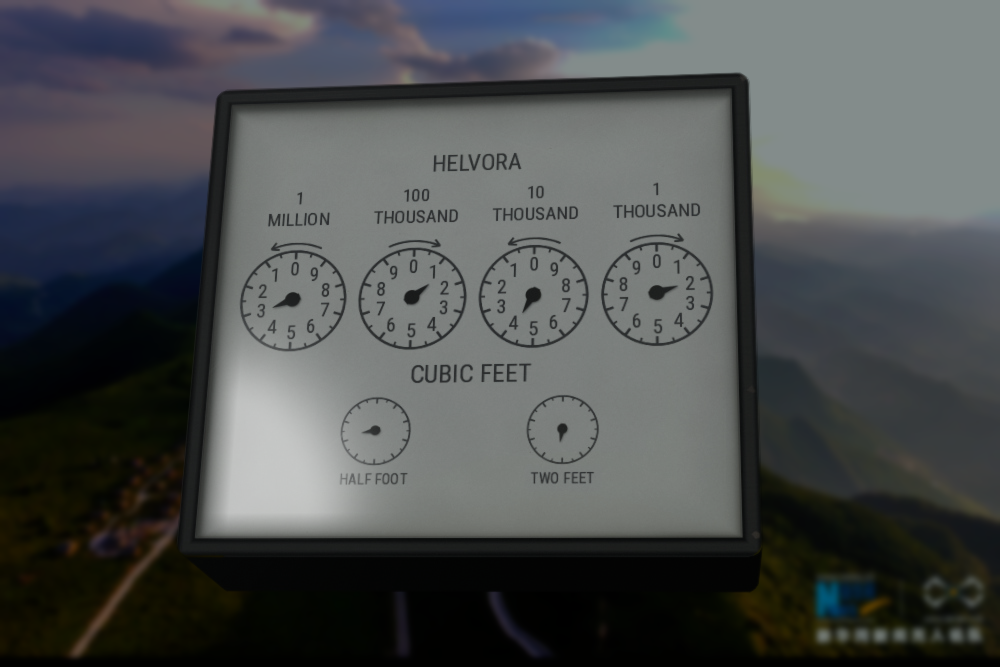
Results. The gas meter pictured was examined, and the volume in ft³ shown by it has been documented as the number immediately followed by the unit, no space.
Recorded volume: 314200ft³
